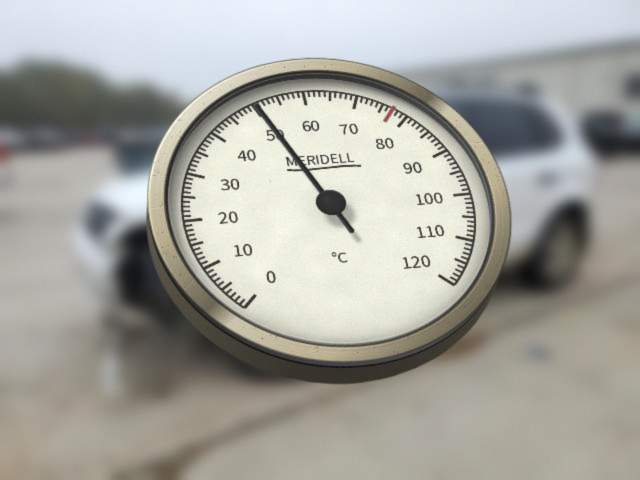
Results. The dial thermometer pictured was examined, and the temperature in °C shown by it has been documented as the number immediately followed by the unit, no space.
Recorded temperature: 50°C
